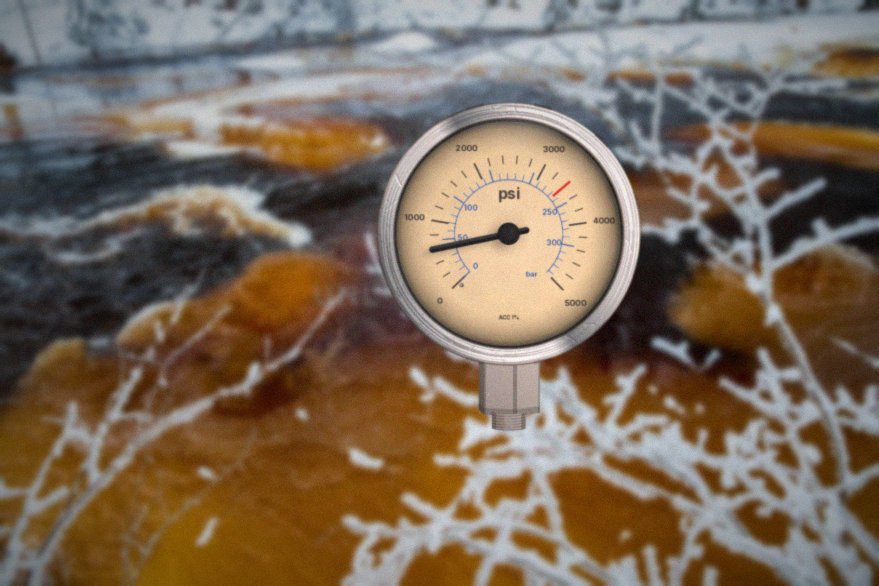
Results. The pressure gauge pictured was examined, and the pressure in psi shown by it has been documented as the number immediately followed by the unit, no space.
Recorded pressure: 600psi
